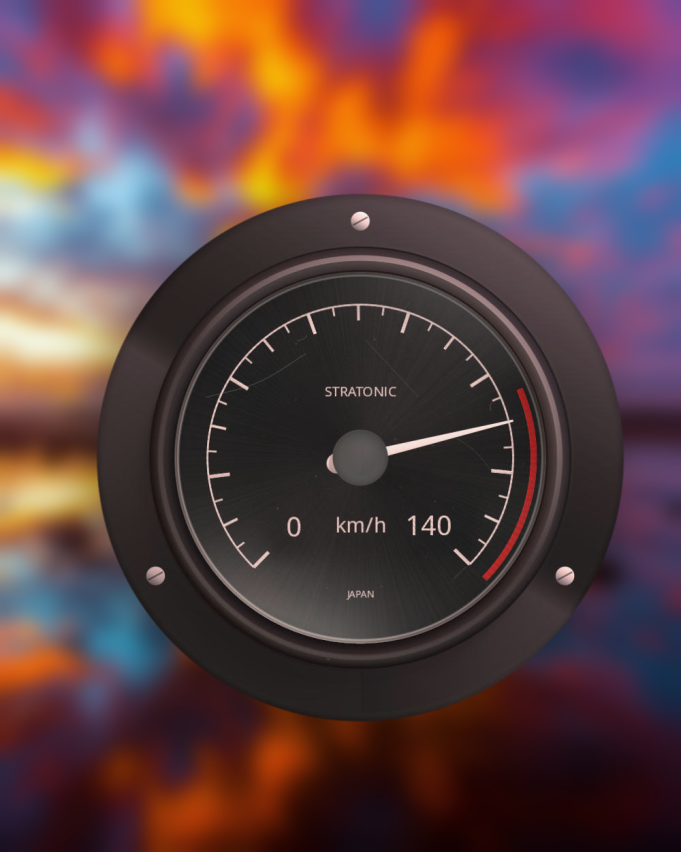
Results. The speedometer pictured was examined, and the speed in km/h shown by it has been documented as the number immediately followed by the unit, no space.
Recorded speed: 110km/h
